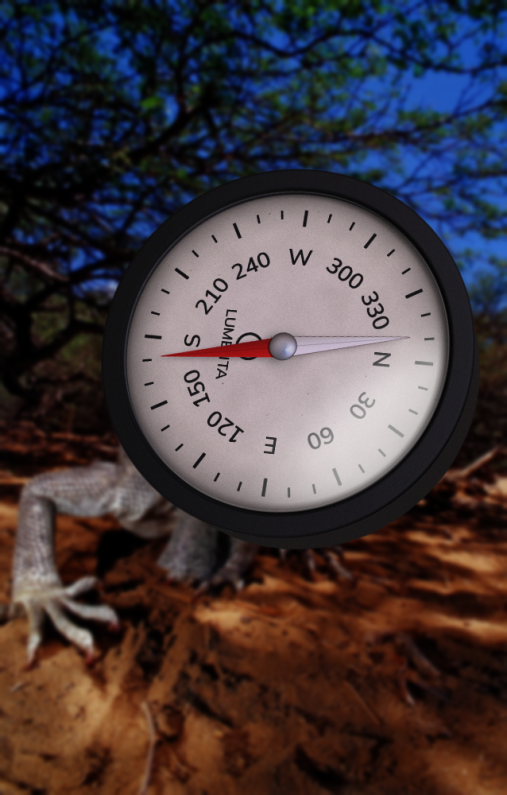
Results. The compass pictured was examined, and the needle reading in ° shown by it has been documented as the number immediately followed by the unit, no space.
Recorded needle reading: 170°
